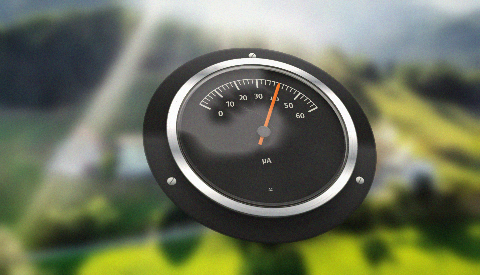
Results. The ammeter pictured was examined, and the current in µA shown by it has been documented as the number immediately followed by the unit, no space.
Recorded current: 40µA
